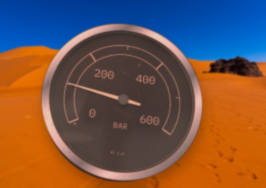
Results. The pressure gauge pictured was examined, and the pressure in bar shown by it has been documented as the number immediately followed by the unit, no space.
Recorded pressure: 100bar
